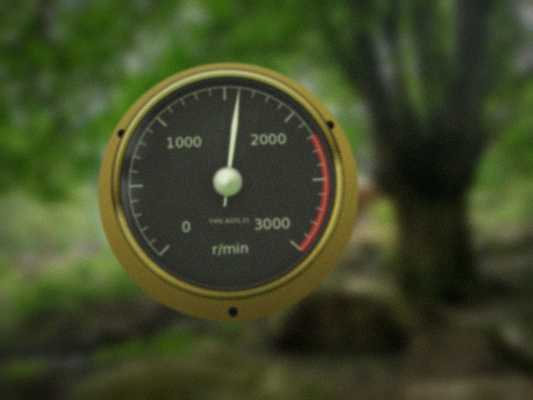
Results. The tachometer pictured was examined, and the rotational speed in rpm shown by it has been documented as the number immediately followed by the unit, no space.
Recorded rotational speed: 1600rpm
